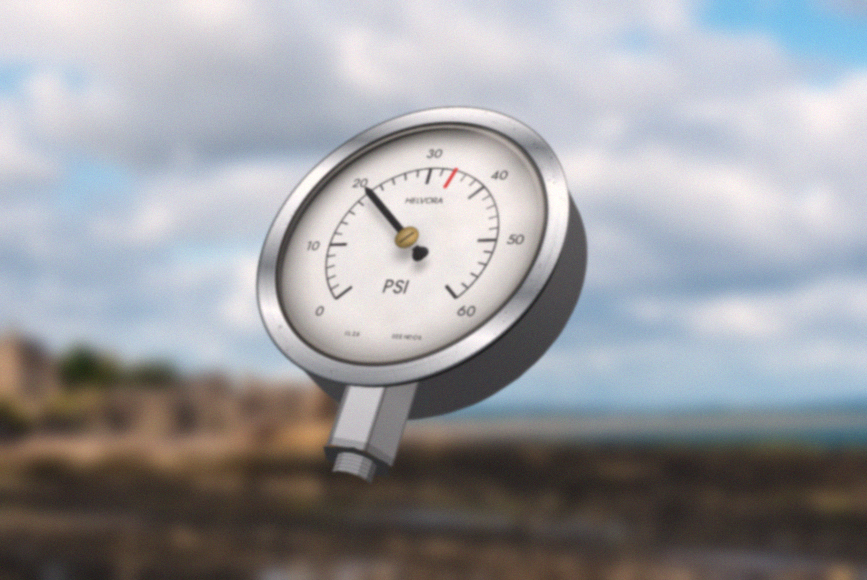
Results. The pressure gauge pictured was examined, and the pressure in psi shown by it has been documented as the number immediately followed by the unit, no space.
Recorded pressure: 20psi
